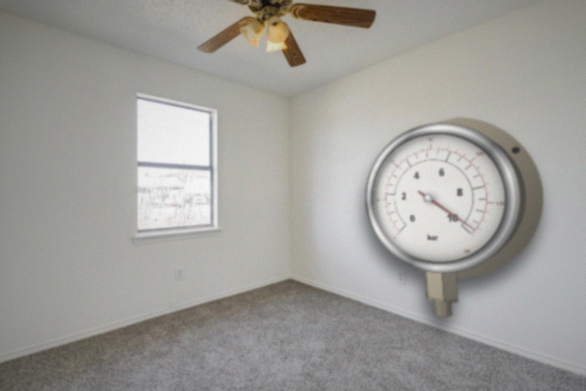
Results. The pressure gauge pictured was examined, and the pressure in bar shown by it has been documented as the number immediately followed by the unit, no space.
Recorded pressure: 9.75bar
